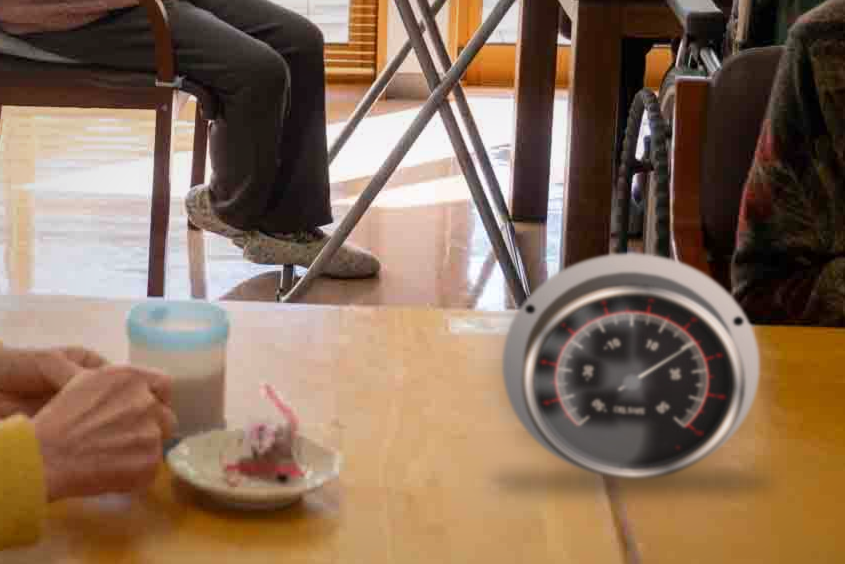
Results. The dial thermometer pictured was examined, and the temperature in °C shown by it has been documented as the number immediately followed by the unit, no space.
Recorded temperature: 20°C
